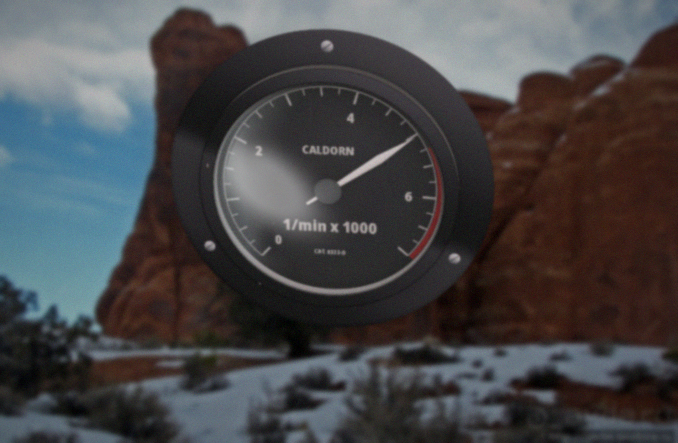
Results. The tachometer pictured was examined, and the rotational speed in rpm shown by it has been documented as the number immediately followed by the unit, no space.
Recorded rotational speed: 5000rpm
